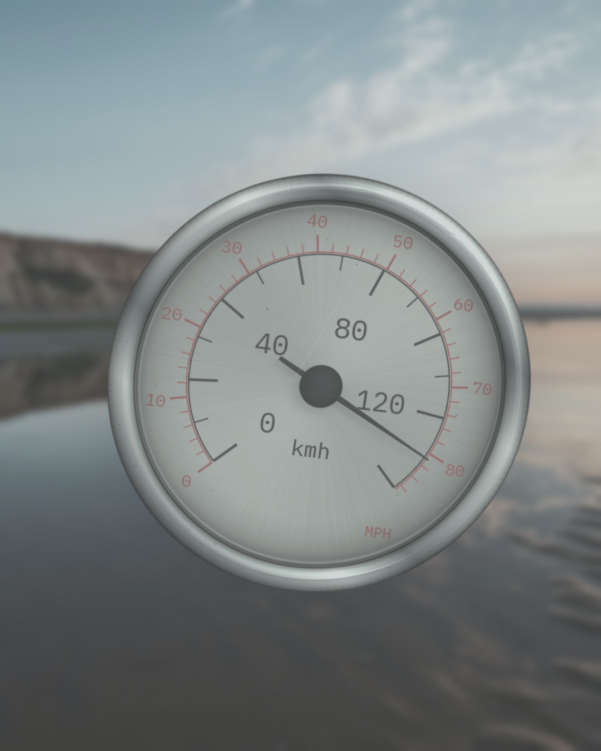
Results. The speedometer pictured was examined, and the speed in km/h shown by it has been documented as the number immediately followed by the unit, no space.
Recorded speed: 130km/h
